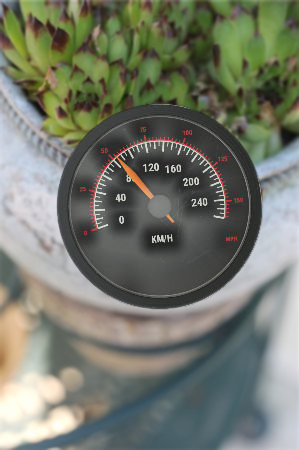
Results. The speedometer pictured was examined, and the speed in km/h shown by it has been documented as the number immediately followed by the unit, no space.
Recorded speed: 85km/h
